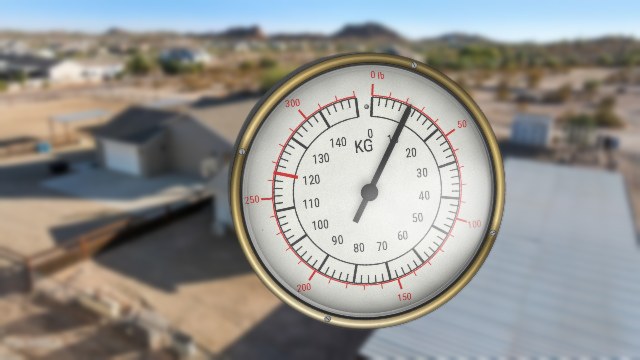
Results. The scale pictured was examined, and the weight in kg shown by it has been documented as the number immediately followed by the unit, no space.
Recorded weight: 10kg
